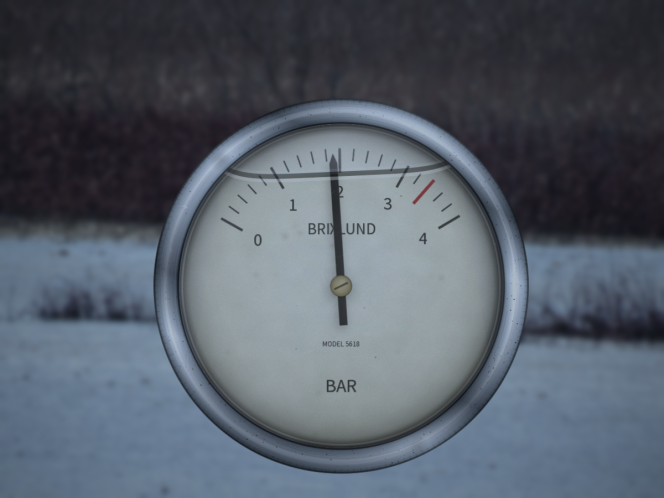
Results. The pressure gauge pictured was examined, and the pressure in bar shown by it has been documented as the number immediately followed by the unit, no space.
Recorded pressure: 1.9bar
